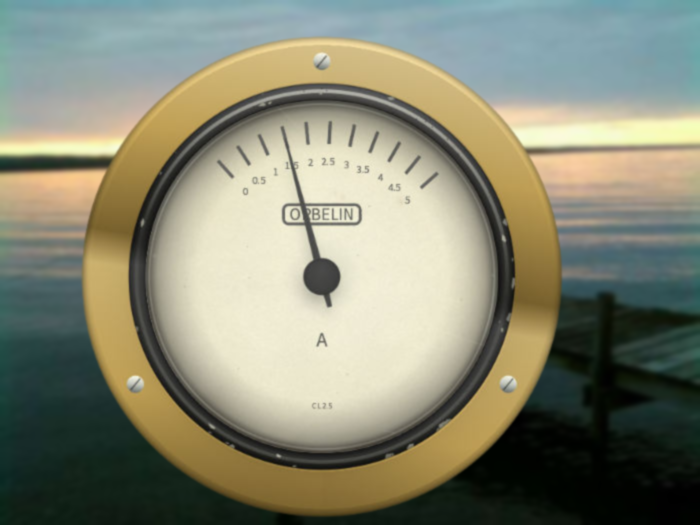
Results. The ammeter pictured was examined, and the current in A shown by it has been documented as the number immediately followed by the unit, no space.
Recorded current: 1.5A
